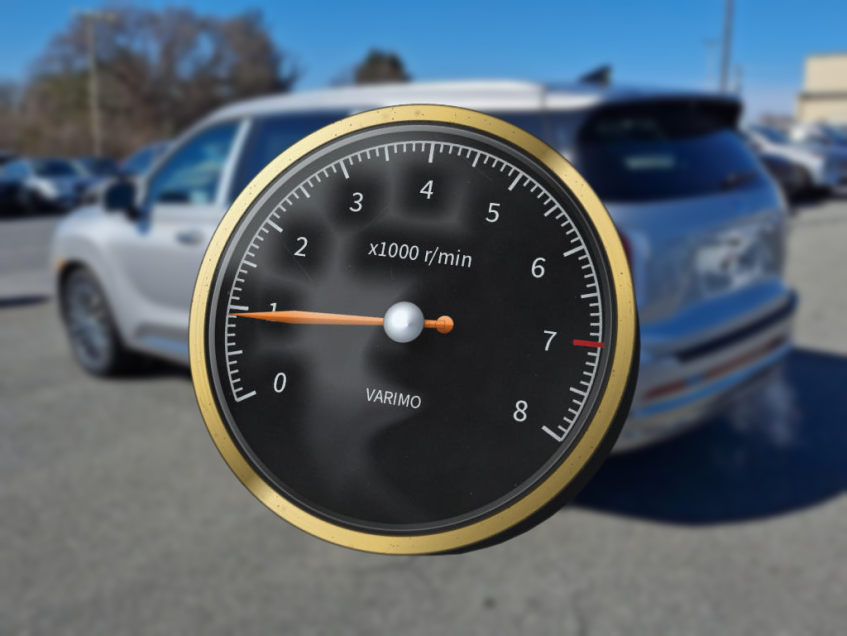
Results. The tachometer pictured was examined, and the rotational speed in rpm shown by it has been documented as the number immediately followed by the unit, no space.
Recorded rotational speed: 900rpm
